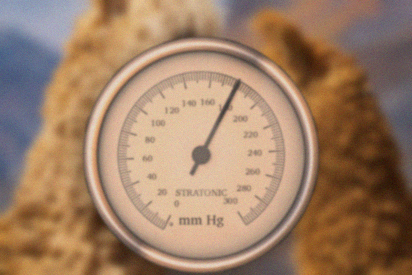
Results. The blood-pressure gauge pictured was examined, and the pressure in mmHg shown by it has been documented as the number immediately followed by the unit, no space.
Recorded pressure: 180mmHg
